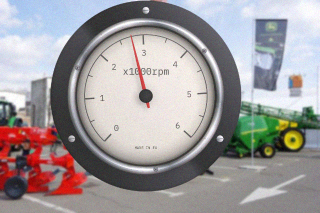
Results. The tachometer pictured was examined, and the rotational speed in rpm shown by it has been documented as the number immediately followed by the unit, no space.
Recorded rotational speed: 2750rpm
